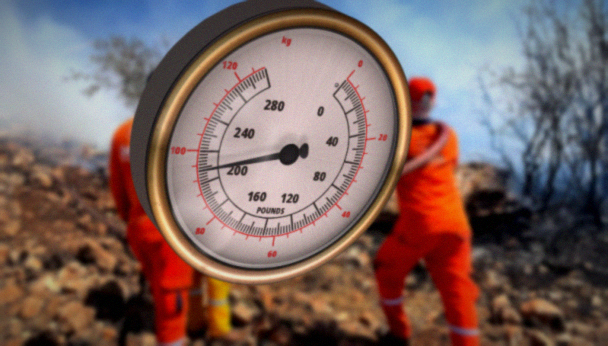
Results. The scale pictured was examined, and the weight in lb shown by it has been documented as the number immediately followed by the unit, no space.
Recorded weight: 210lb
